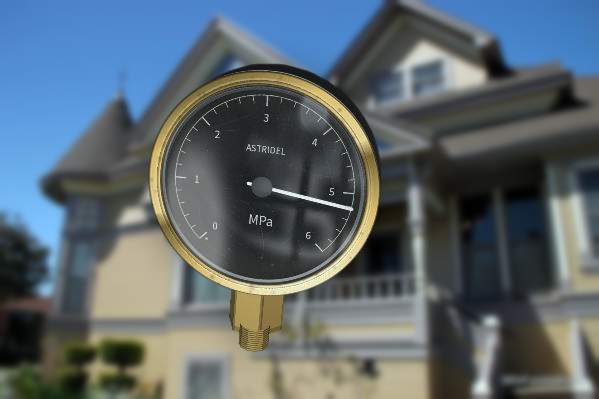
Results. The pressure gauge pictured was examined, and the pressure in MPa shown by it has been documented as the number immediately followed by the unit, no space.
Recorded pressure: 5.2MPa
